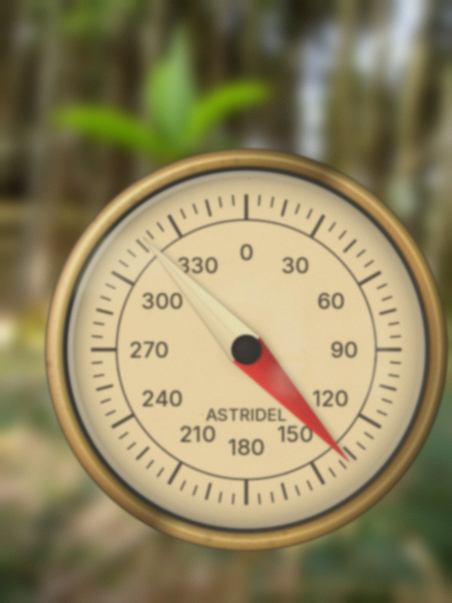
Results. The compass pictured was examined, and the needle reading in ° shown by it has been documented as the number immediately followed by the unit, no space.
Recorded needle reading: 137.5°
